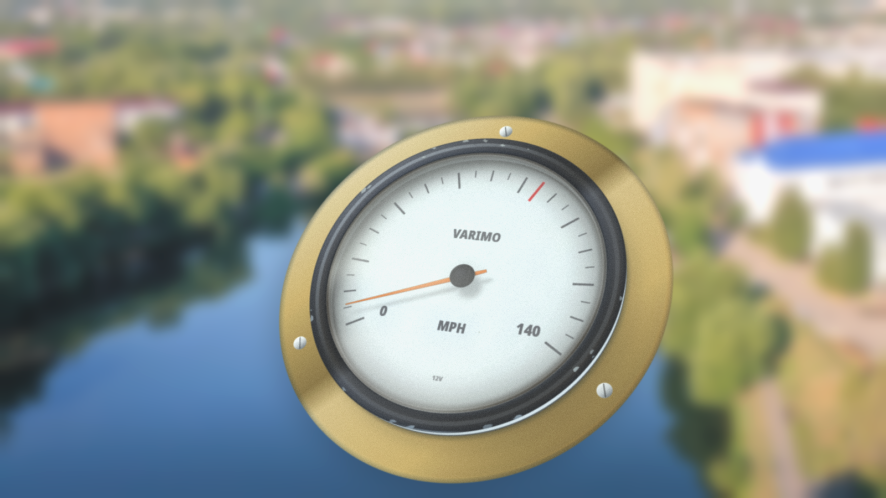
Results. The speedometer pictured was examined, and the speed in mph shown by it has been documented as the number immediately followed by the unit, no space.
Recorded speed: 5mph
